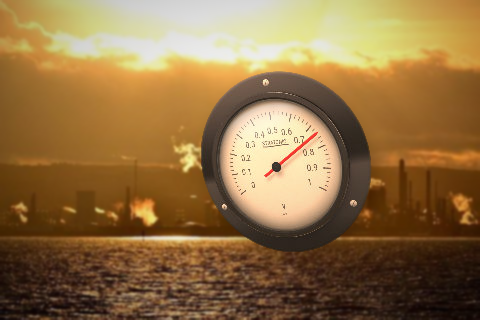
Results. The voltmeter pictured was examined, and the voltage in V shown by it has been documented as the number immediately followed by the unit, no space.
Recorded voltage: 0.74V
